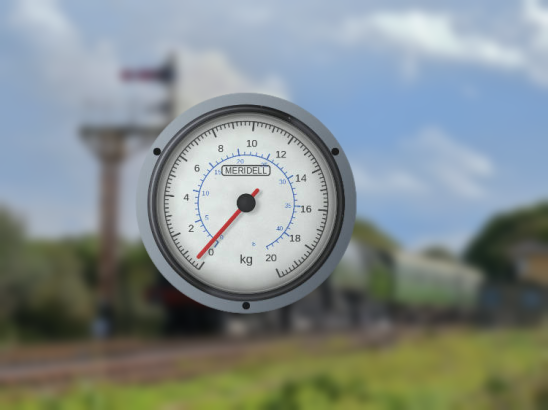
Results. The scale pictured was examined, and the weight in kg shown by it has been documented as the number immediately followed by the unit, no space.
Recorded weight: 0.4kg
